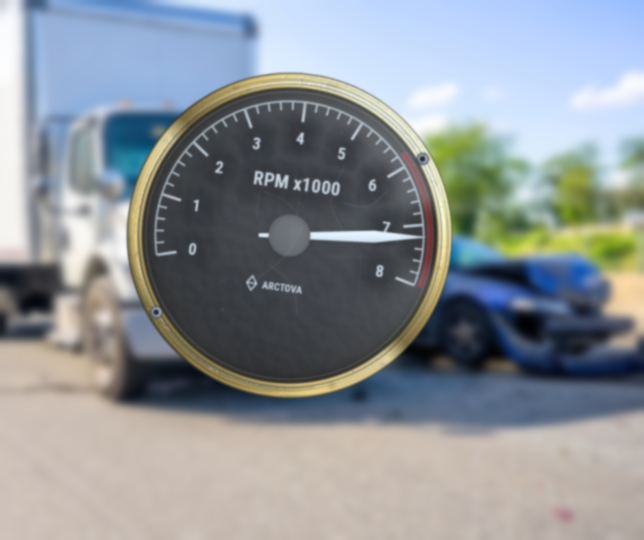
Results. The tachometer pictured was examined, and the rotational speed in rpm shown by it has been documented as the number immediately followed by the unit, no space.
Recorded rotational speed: 7200rpm
